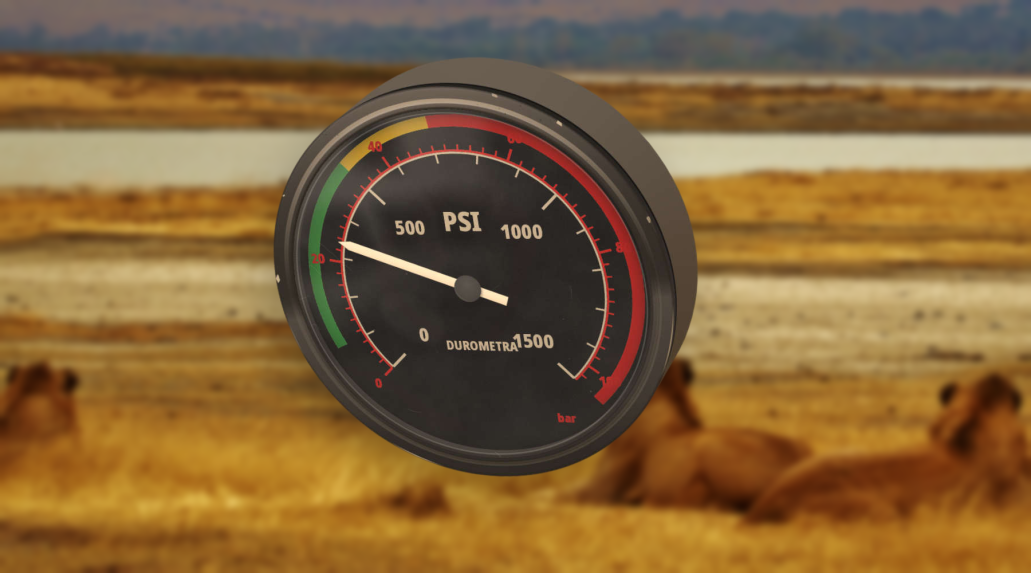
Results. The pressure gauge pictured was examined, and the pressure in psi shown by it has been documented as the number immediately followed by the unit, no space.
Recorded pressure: 350psi
